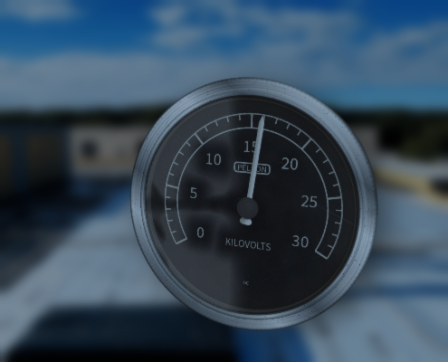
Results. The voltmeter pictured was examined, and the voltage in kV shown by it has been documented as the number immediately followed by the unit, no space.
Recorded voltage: 16kV
